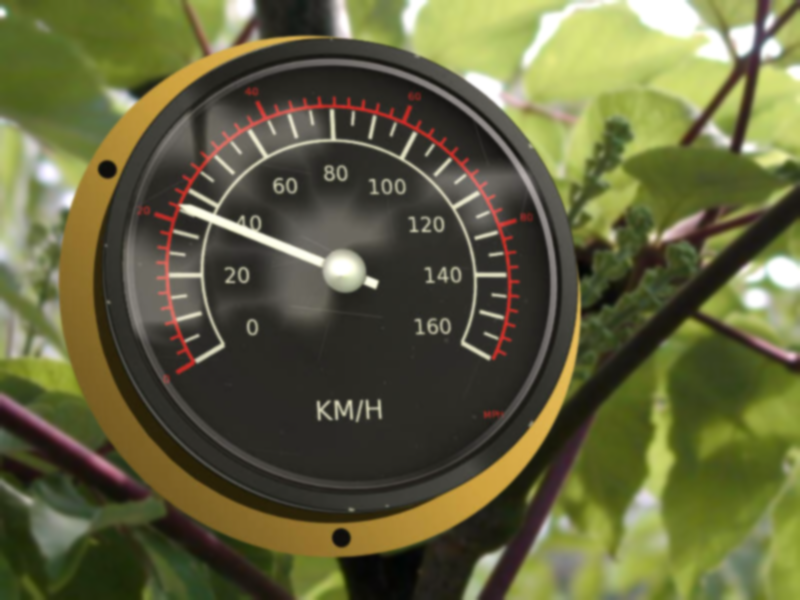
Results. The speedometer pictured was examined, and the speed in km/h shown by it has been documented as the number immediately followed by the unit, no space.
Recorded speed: 35km/h
